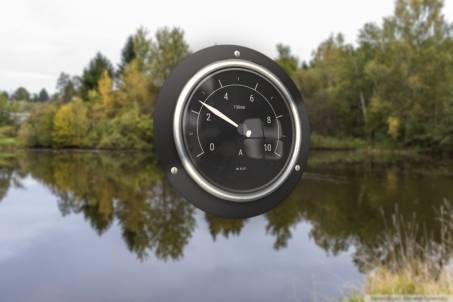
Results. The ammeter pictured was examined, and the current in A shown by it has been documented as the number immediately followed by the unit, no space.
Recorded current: 2.5A
